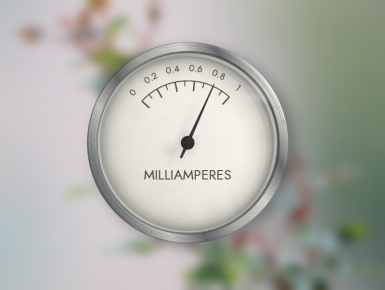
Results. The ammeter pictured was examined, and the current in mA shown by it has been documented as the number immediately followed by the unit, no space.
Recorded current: 0.8mA
